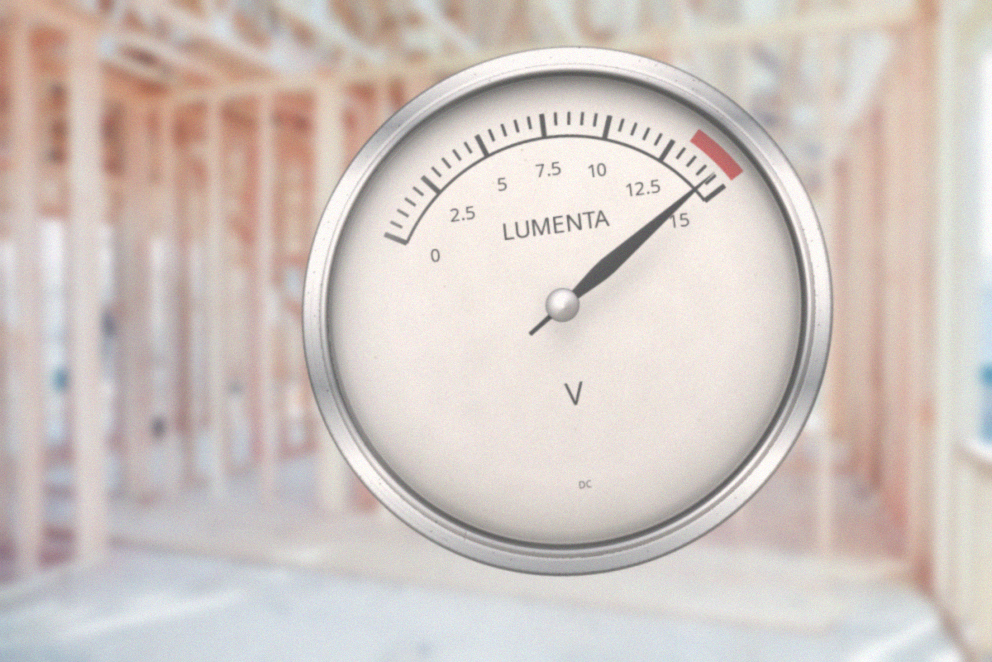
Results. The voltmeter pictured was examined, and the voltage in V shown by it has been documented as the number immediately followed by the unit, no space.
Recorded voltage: 14.5V
